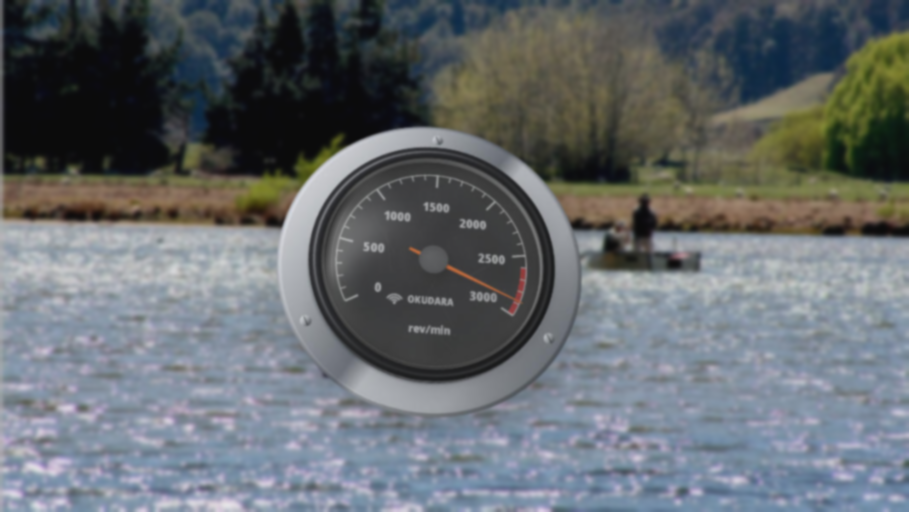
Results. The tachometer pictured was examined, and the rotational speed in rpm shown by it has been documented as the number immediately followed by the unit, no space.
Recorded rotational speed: 2900rpm
